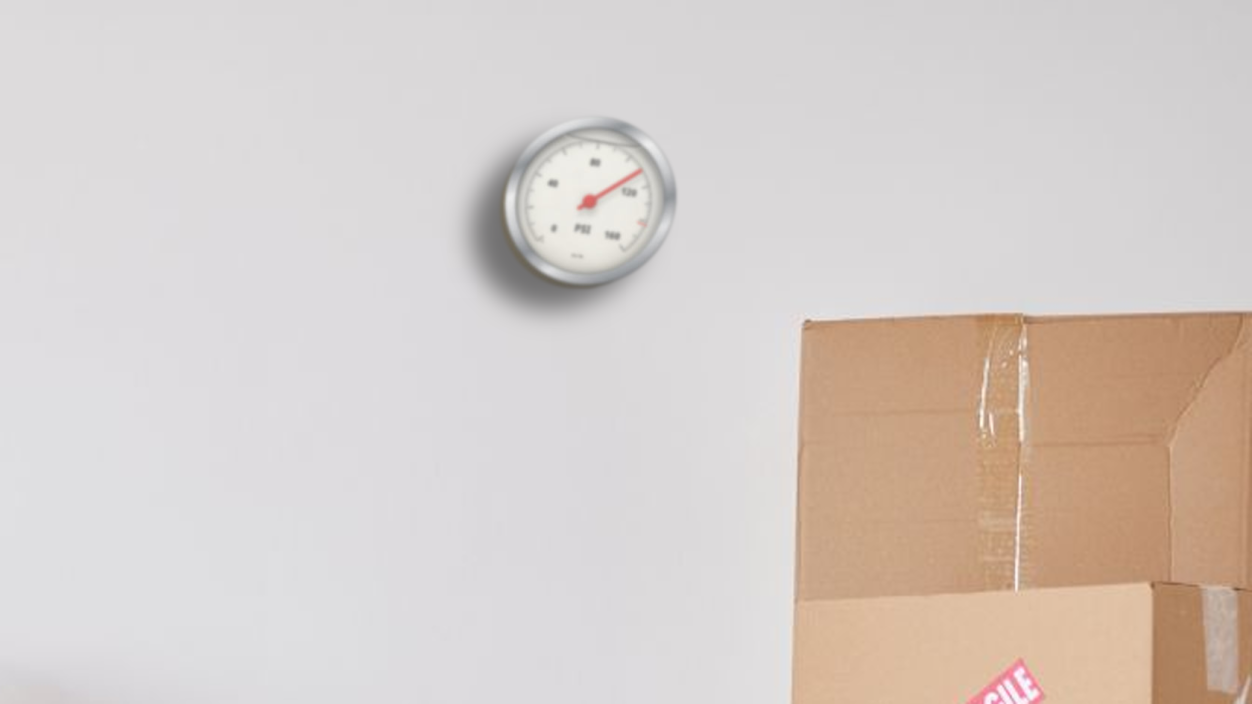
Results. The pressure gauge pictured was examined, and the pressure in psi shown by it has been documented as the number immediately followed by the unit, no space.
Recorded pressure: 110psi
